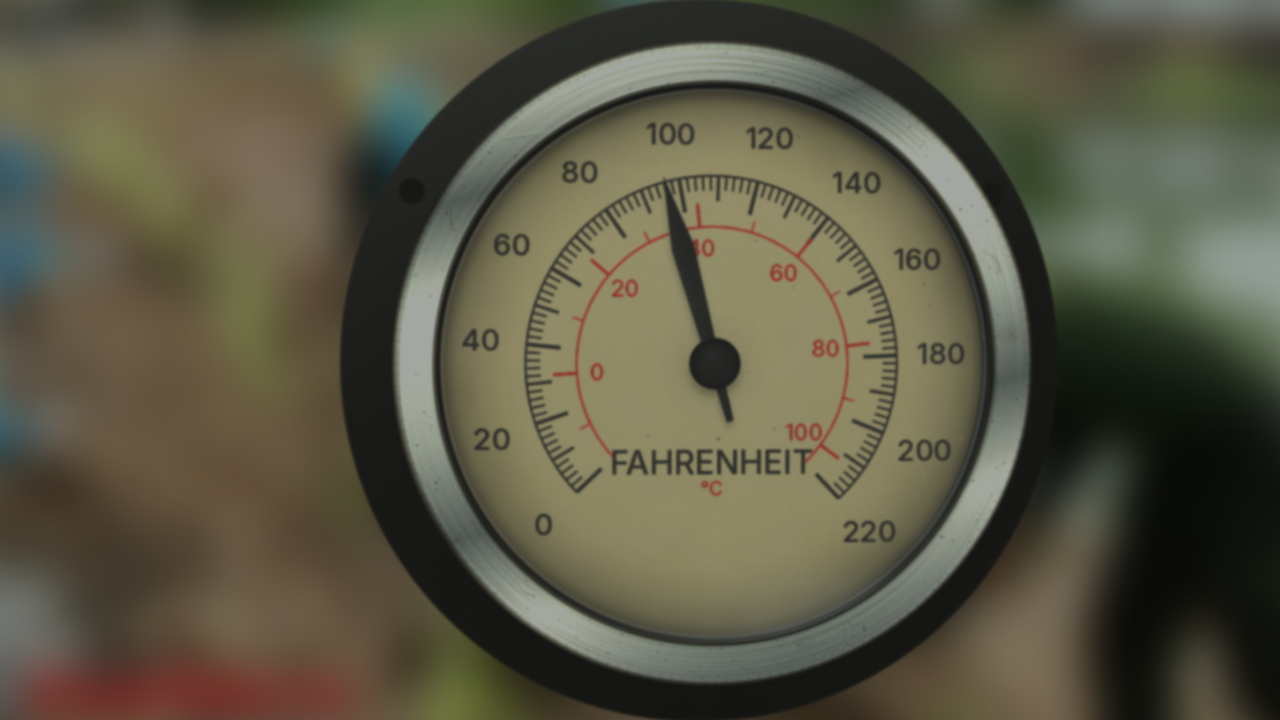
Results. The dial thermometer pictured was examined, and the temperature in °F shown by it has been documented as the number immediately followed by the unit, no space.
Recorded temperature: 96°F
